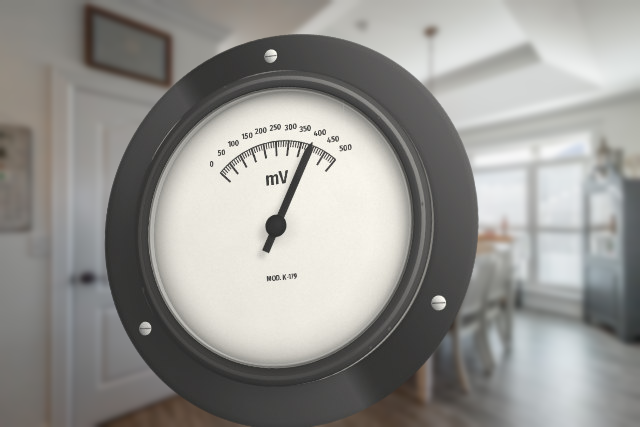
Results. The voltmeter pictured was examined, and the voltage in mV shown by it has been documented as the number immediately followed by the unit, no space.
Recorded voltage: 400mV
